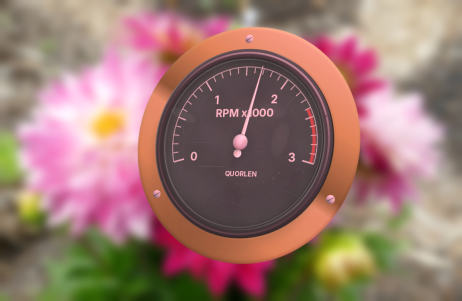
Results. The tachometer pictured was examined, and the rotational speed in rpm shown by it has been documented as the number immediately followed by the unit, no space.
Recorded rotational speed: 1700rpm
